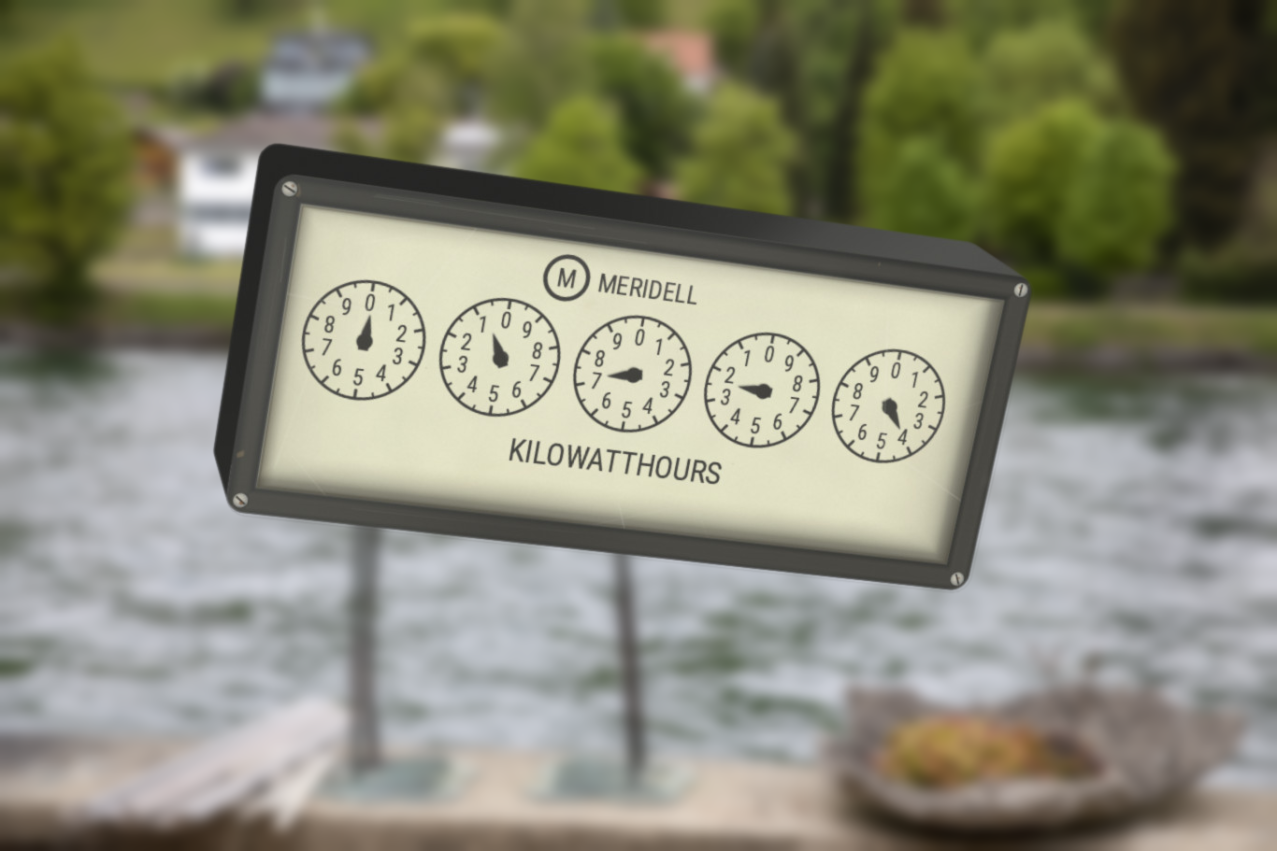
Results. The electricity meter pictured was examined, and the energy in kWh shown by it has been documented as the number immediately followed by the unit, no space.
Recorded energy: 724kWh
